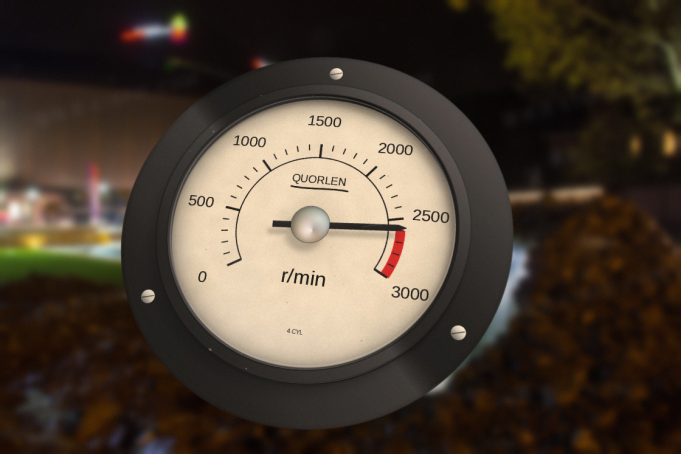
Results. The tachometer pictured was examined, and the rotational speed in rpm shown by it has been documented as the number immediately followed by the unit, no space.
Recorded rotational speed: 2600rpm
